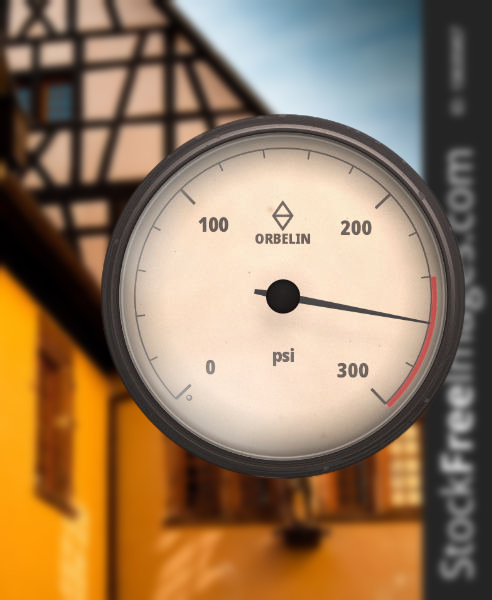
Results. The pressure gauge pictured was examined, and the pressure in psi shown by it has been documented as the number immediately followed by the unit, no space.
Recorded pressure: 260psi
